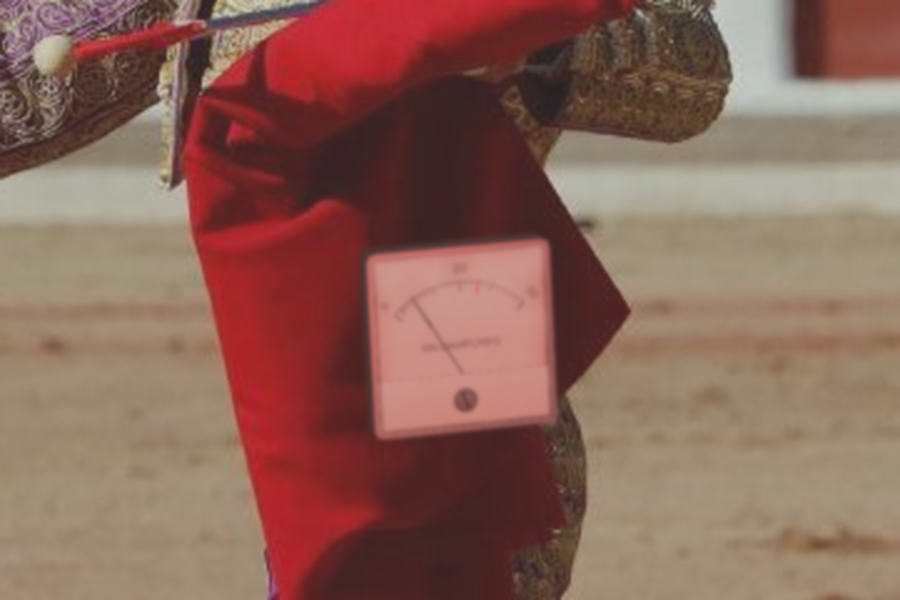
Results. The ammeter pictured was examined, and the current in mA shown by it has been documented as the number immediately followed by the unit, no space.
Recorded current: 10mA
